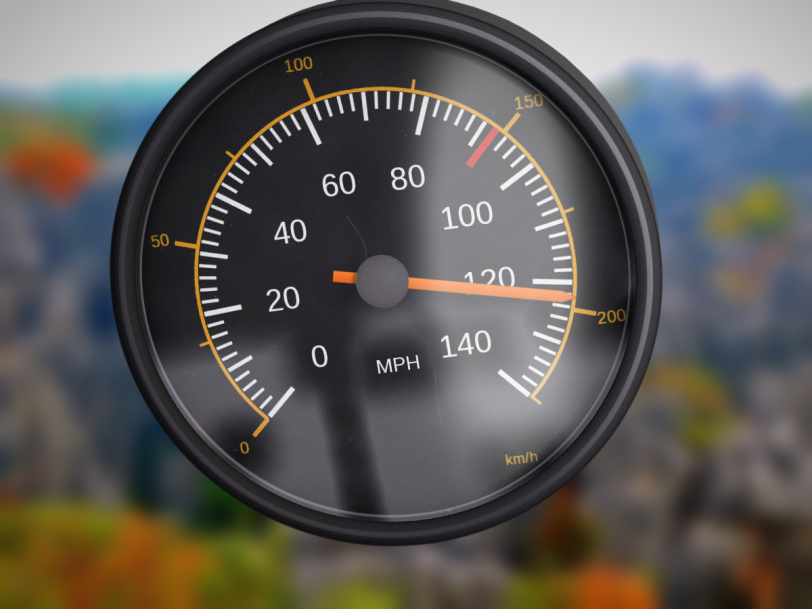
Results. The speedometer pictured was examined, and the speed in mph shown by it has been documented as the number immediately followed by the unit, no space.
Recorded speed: 122mph
